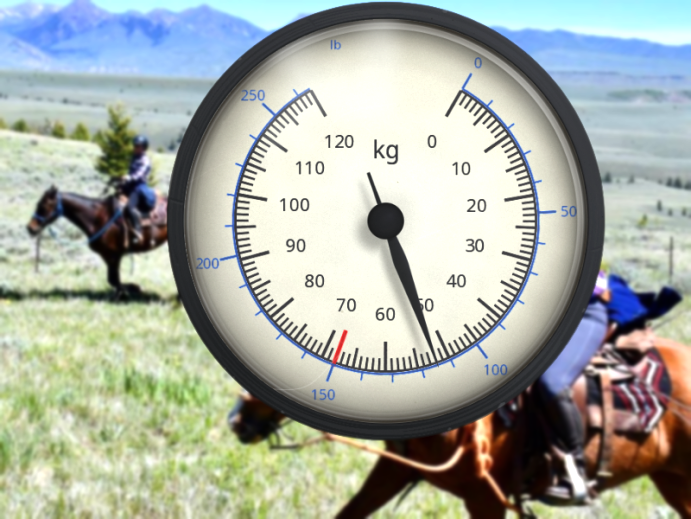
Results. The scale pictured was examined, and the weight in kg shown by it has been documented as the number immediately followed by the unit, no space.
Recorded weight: 52kg
